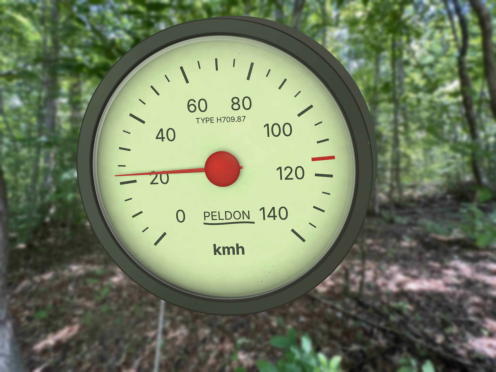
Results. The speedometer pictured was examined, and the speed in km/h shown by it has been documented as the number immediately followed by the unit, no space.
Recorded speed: 22.5km/h
